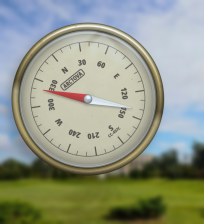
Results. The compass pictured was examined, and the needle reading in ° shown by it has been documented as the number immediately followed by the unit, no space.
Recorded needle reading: 320°
